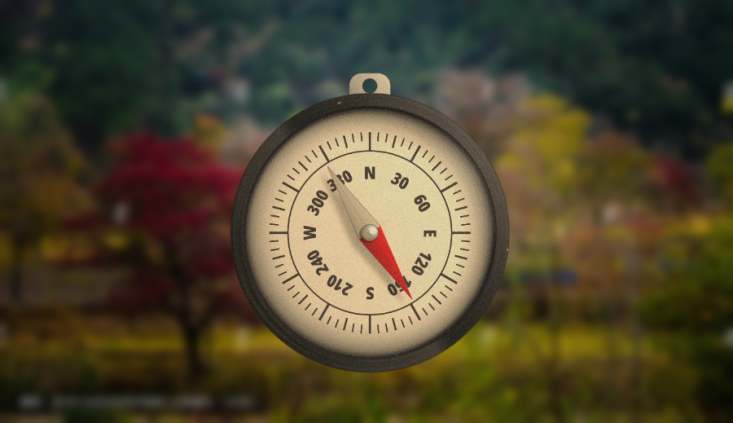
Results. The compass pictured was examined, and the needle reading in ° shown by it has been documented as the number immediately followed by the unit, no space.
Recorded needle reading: 147.5°
